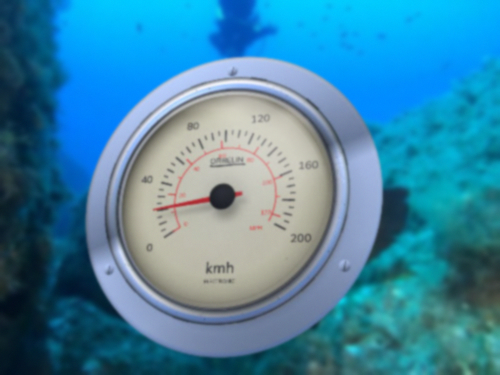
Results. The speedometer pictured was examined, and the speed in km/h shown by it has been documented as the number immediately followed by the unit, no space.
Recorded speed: 20km/h
